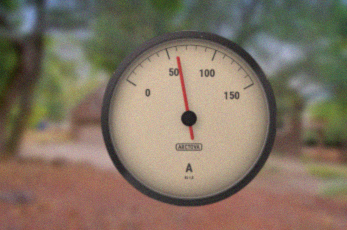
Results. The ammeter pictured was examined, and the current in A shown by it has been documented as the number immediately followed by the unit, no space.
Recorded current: 60A
